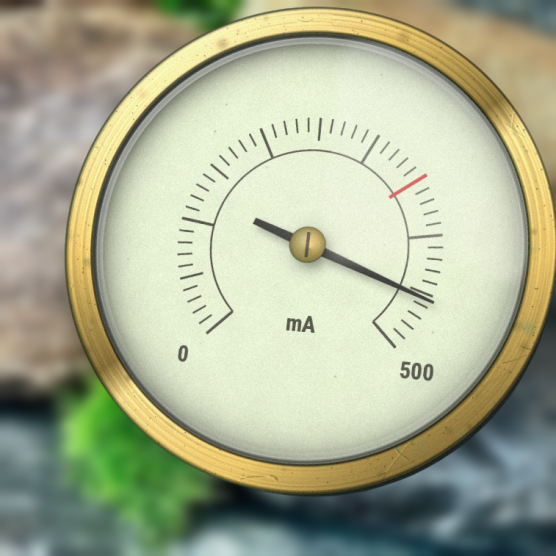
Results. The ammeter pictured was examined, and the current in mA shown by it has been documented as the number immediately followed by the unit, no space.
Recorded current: 455mA
